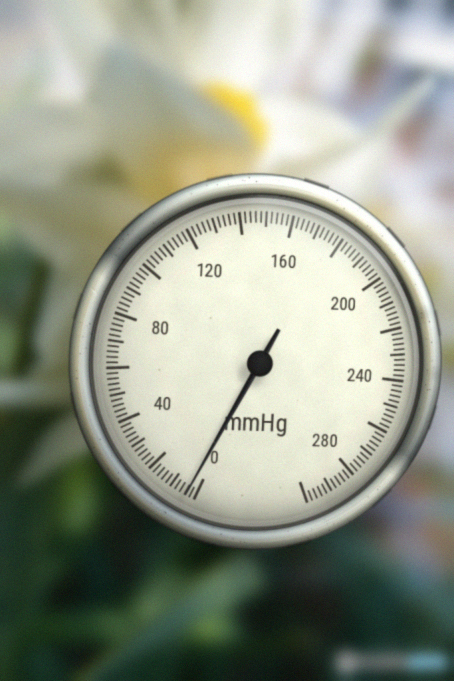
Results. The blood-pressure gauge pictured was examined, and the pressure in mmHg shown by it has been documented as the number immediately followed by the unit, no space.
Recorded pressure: 4mmHg
